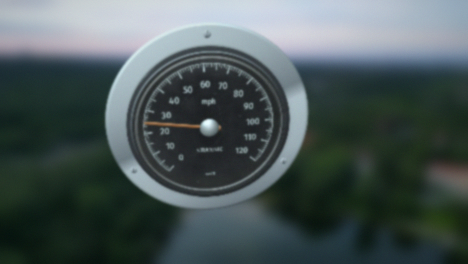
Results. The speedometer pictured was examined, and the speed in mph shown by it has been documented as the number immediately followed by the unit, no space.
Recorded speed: 25mph
